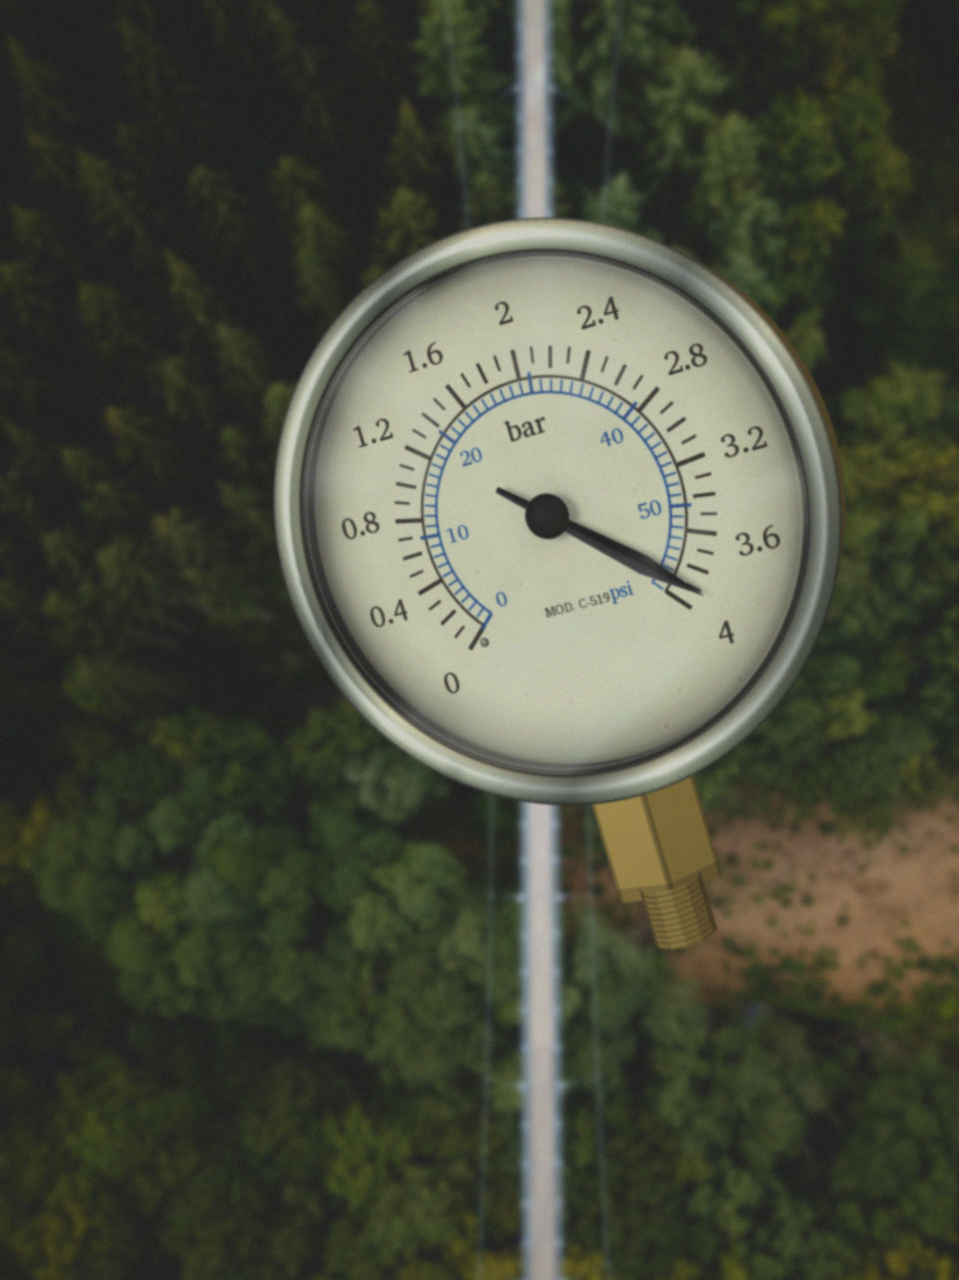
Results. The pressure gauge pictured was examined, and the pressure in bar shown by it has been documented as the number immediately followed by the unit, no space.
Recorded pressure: 3.9bar
